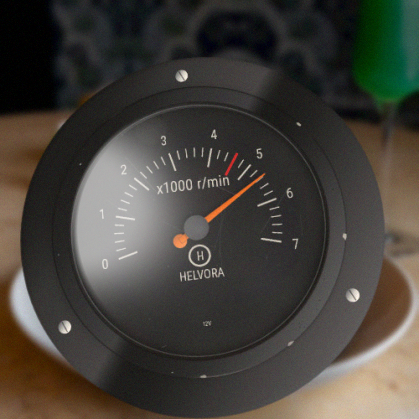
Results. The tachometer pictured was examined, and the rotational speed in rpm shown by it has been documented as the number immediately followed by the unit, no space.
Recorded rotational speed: 5400rpm
